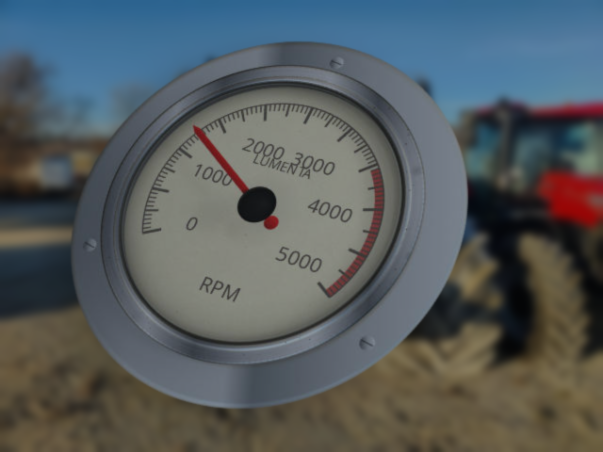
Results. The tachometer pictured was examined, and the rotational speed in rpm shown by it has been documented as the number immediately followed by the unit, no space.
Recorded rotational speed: 1250rpm
